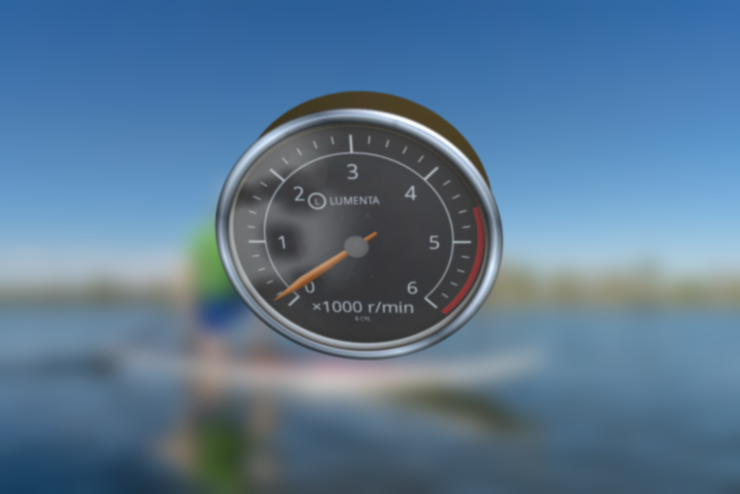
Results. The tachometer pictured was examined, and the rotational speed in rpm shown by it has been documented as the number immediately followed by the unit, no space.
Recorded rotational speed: 200rpm
